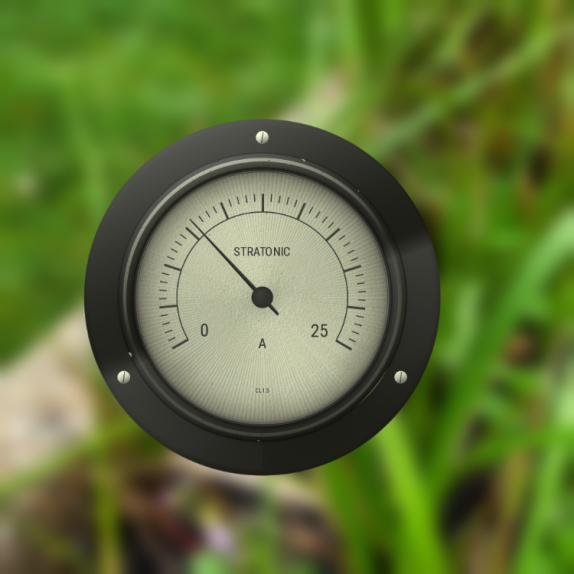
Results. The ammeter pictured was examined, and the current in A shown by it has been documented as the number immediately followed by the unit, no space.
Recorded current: 8A
